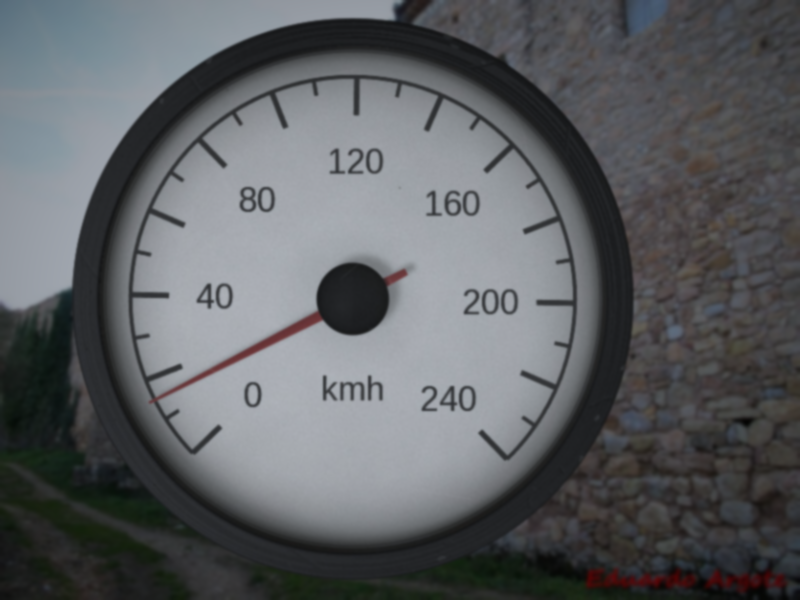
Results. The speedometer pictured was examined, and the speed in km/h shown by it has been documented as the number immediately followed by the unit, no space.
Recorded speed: 15km/h
